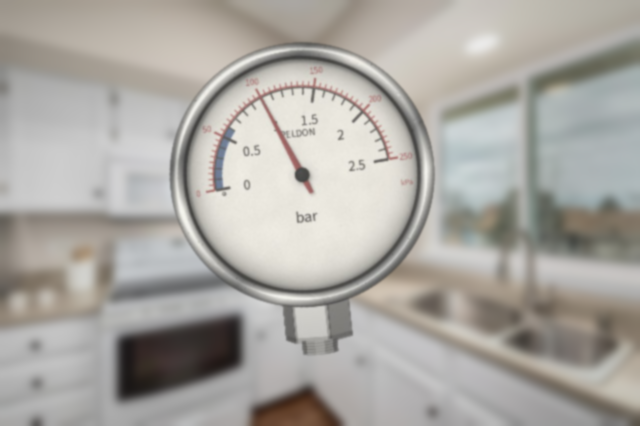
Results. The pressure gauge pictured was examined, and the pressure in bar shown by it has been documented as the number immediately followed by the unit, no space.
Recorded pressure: 1bar
